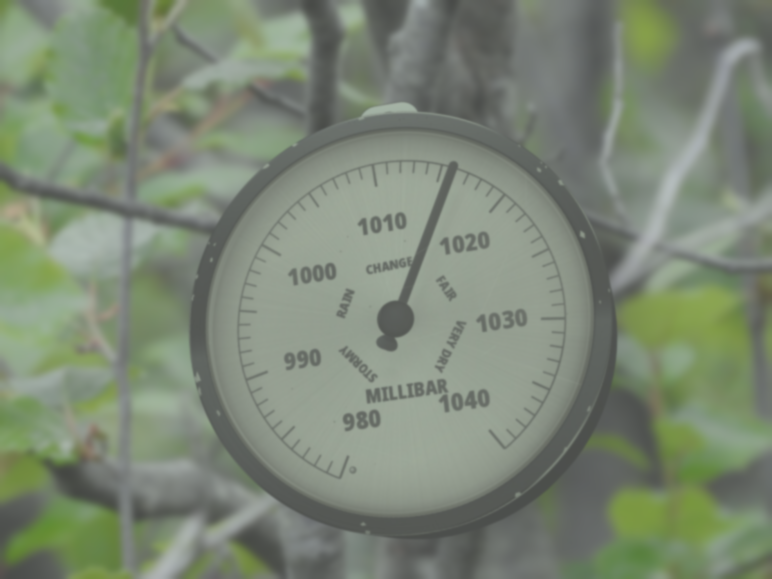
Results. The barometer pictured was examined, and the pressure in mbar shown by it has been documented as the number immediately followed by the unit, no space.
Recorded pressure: 1016mbar
